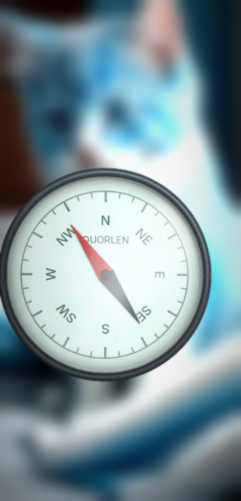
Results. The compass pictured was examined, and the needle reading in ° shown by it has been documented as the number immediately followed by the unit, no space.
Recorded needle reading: 325°
